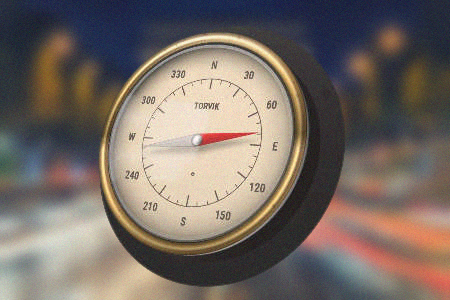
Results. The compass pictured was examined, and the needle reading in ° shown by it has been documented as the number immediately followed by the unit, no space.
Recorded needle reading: 80°
